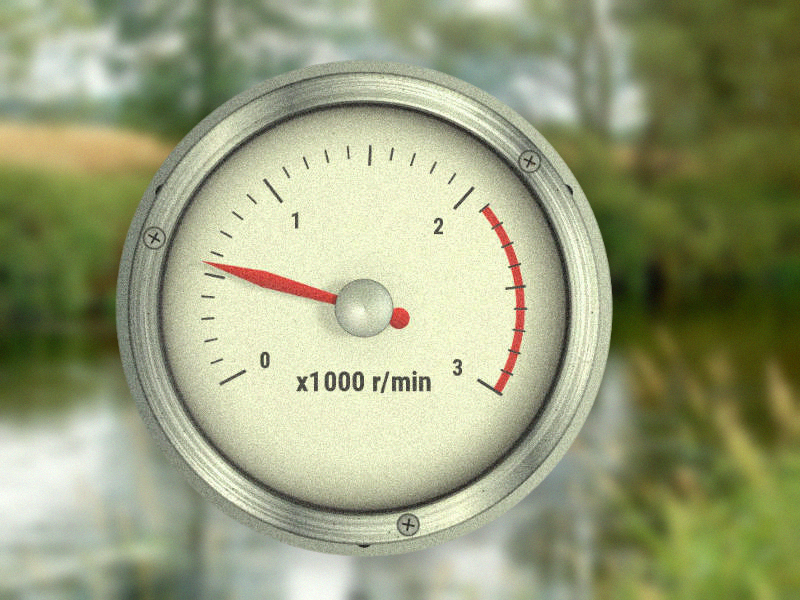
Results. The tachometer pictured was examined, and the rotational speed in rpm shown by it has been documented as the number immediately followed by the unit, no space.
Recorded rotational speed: 550rpm
